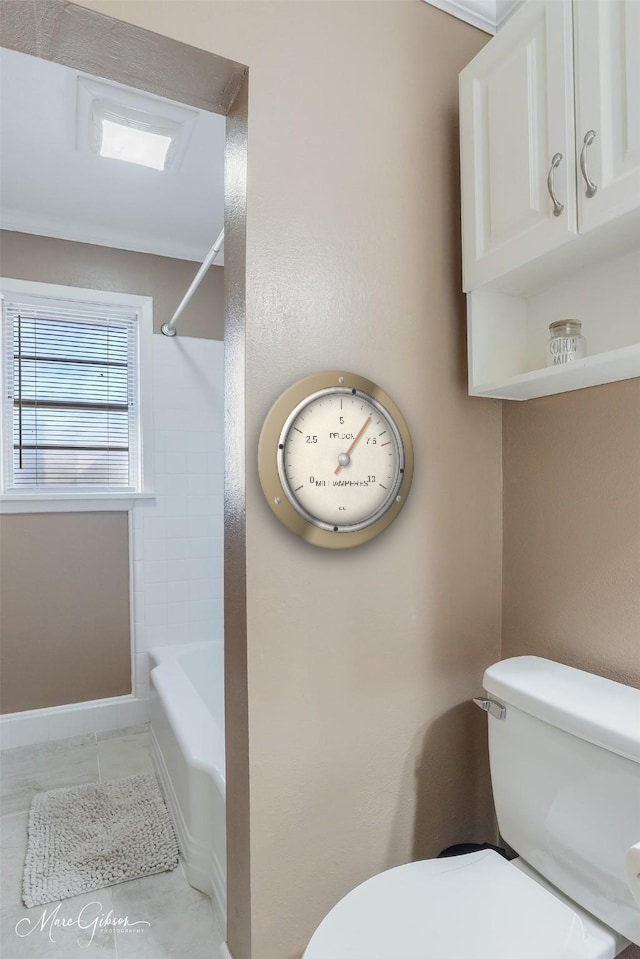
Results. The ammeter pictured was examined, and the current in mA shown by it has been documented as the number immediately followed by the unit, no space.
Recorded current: 6.5mA
